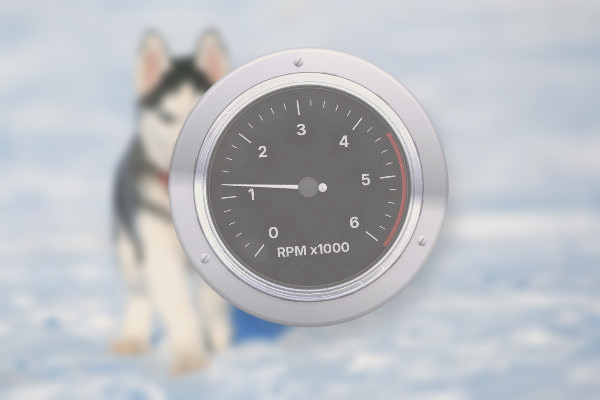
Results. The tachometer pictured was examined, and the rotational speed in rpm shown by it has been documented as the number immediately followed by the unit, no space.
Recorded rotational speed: 1200rpm
